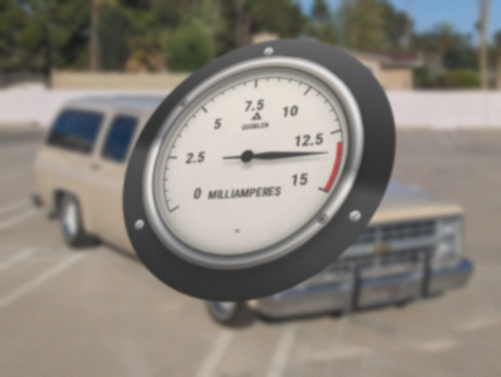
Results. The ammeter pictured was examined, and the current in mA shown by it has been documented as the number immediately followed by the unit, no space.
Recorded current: 13.5mA
